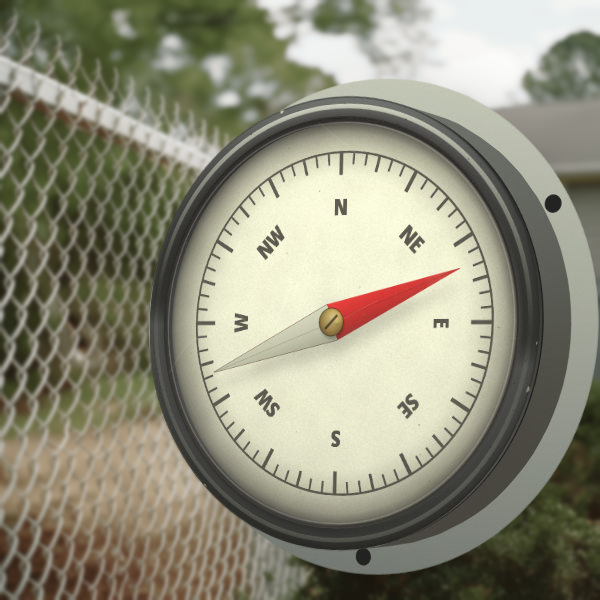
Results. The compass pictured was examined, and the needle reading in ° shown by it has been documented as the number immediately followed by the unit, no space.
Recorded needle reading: 70°
